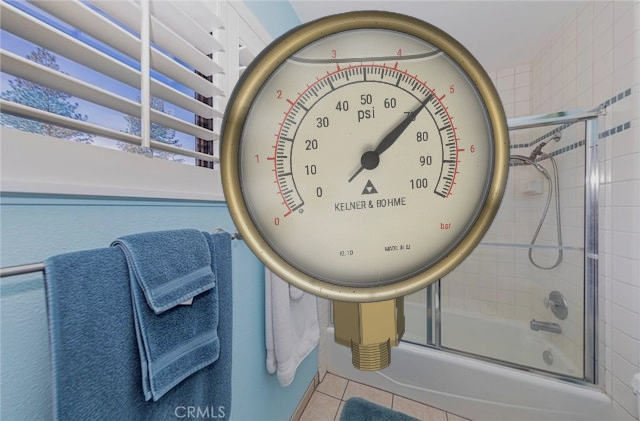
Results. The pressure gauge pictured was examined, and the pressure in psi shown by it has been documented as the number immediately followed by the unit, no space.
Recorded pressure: 70psi
